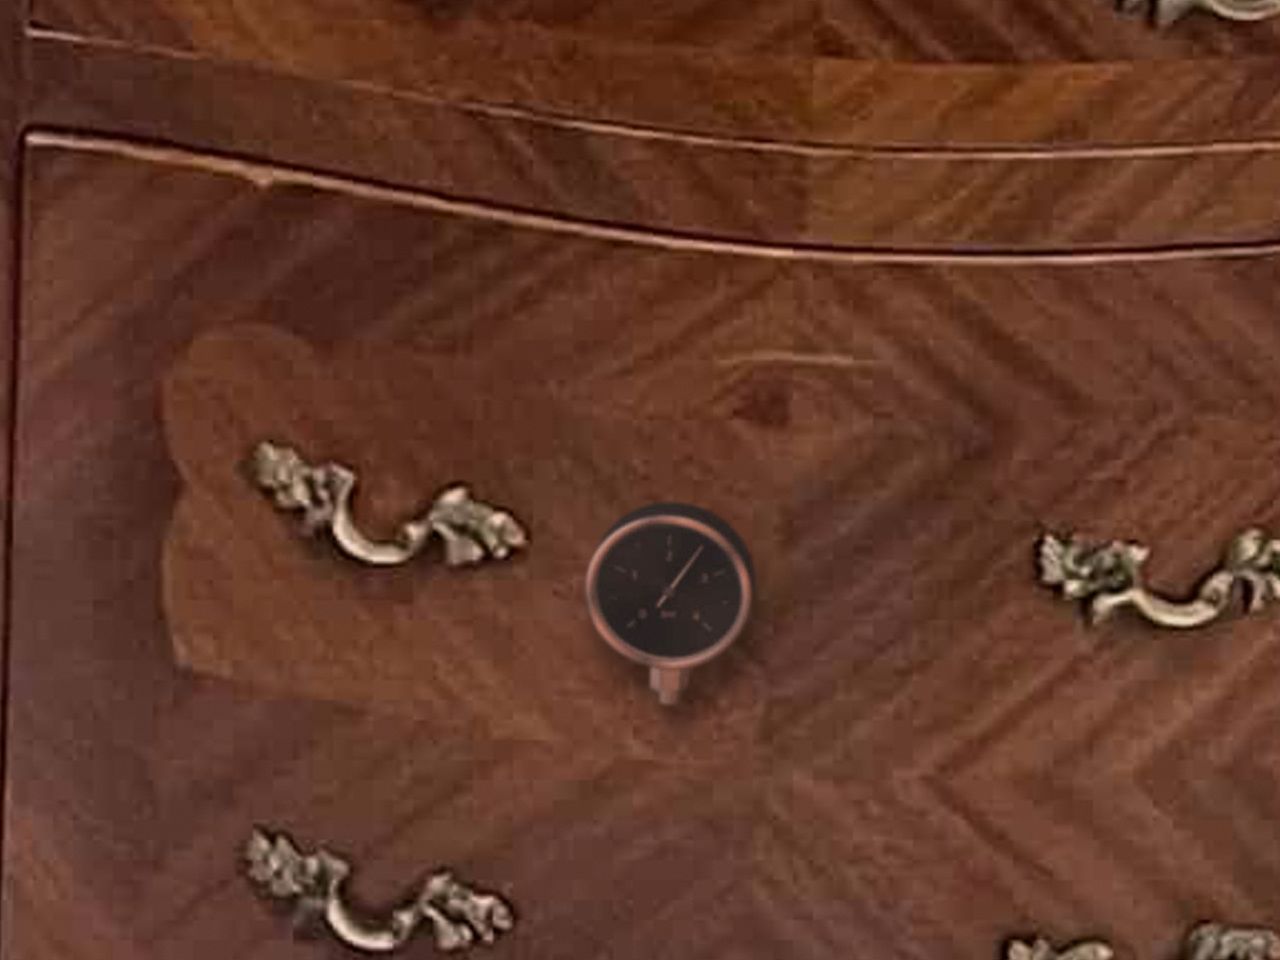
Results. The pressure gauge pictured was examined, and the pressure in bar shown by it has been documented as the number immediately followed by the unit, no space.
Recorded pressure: 2.5bar
